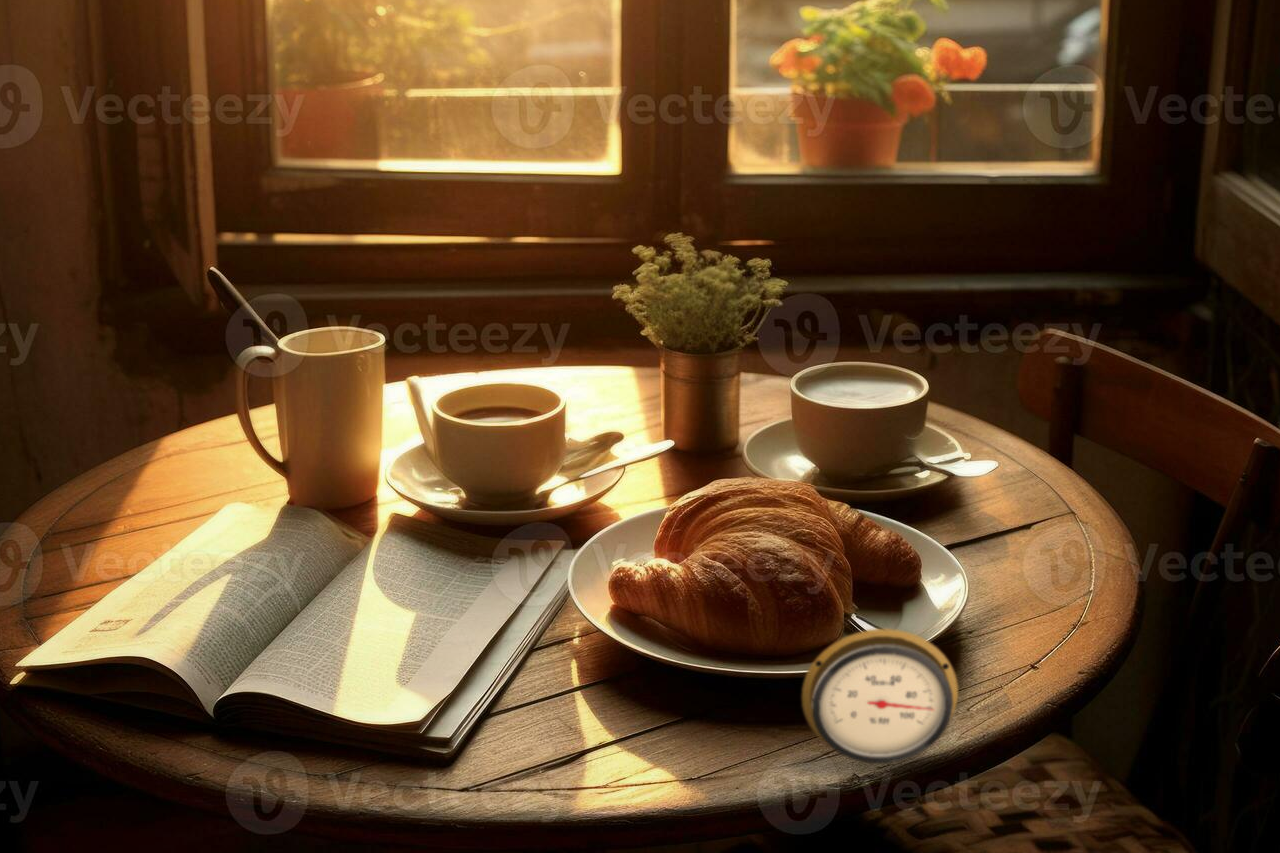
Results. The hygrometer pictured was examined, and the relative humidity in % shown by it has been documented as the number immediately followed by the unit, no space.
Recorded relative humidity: 90%
